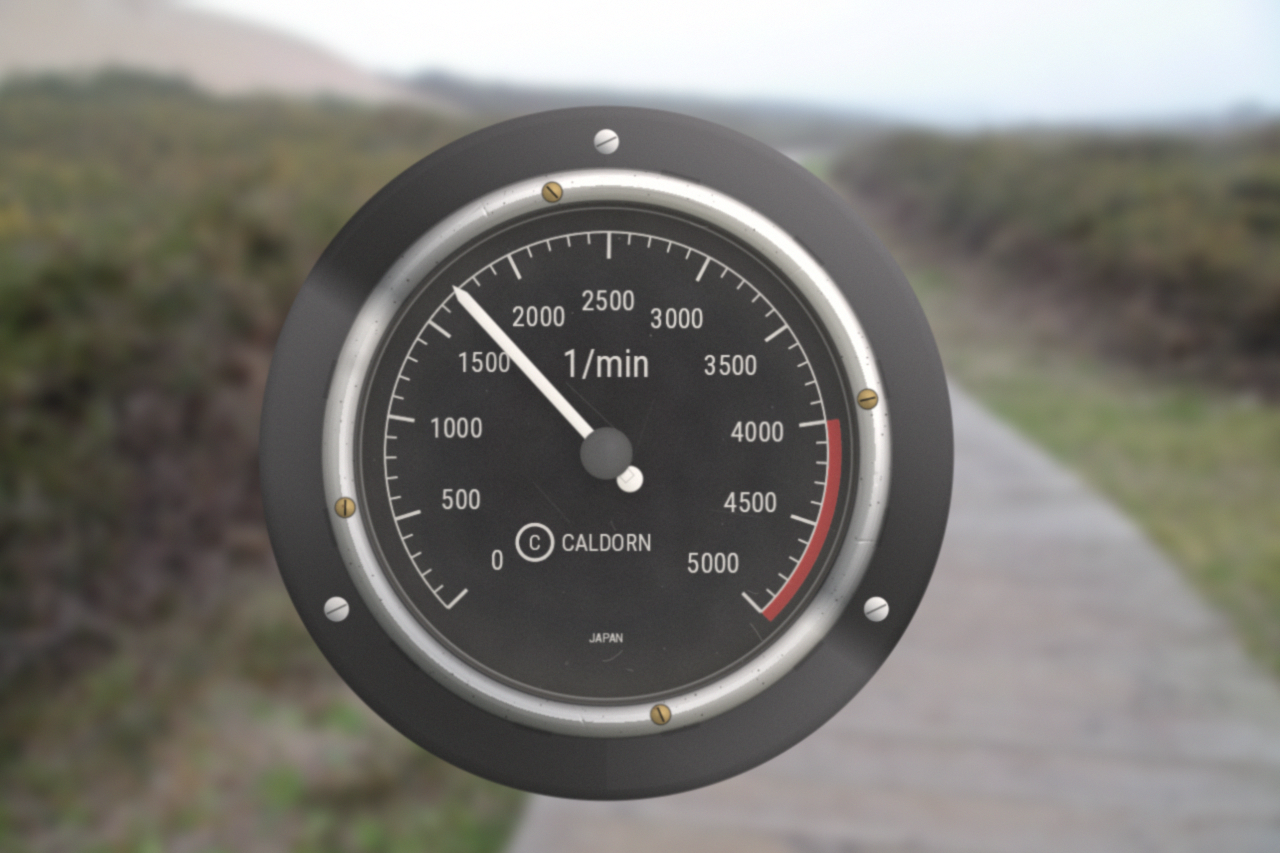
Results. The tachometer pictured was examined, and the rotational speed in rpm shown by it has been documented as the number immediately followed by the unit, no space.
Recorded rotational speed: 1700rpm
